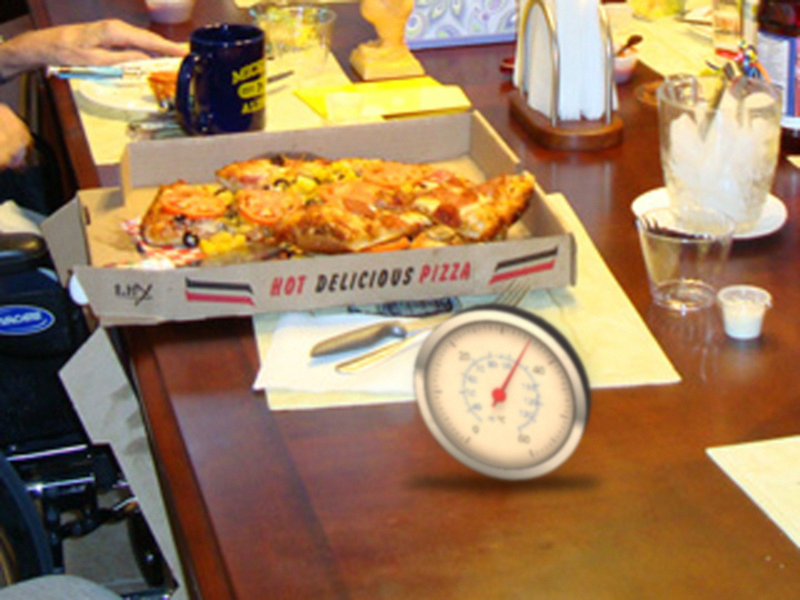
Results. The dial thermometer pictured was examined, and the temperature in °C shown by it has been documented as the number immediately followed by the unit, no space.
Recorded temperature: 35°C
